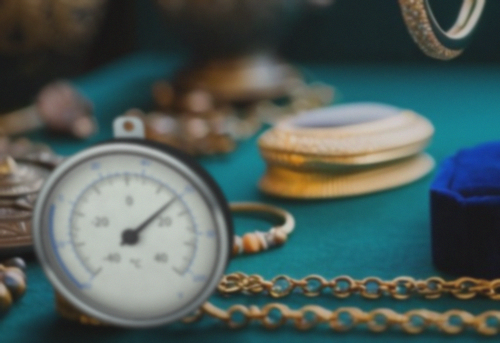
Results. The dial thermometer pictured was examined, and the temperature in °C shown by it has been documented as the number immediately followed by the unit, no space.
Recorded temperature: 15°C
